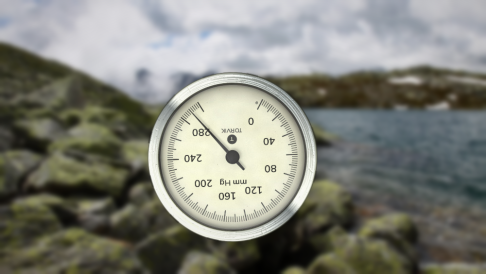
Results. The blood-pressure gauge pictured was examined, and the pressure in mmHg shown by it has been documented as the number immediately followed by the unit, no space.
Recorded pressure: 290mmHg
